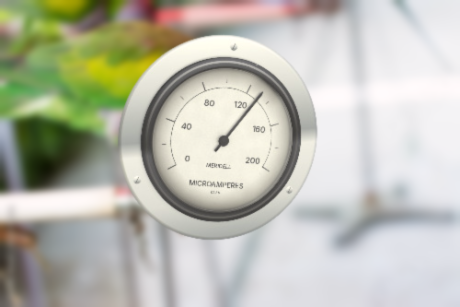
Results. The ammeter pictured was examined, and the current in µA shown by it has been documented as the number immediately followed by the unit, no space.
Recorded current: 130µA
